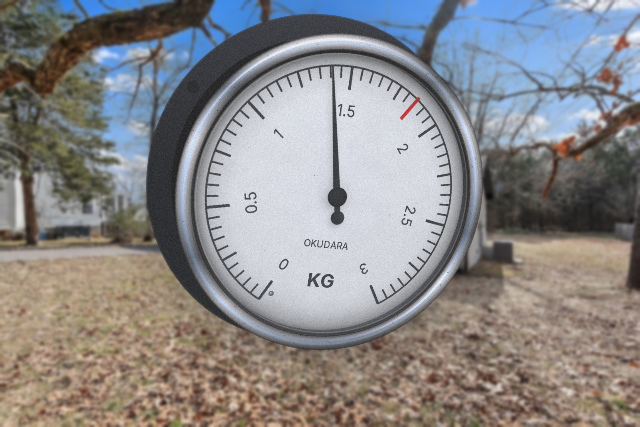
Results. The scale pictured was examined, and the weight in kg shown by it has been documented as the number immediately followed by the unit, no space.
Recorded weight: 1.4kg
